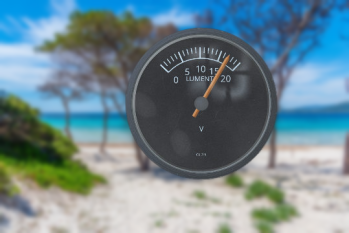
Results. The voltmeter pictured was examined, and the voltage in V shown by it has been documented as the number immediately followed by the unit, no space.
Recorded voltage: 17V
